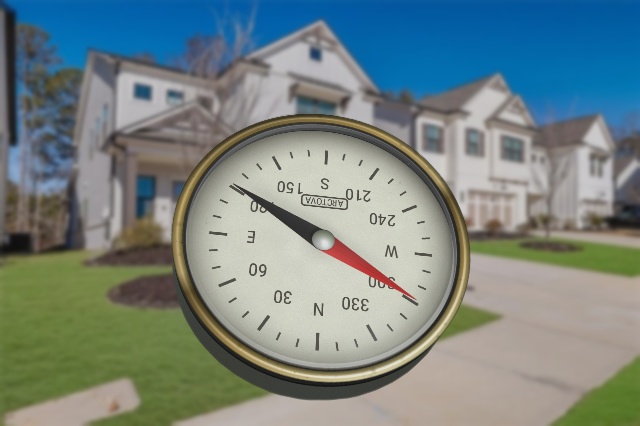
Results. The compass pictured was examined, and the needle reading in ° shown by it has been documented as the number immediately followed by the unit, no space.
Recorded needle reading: 300°
